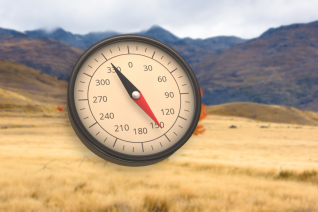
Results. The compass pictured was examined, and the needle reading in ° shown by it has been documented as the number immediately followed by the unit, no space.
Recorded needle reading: 150°
